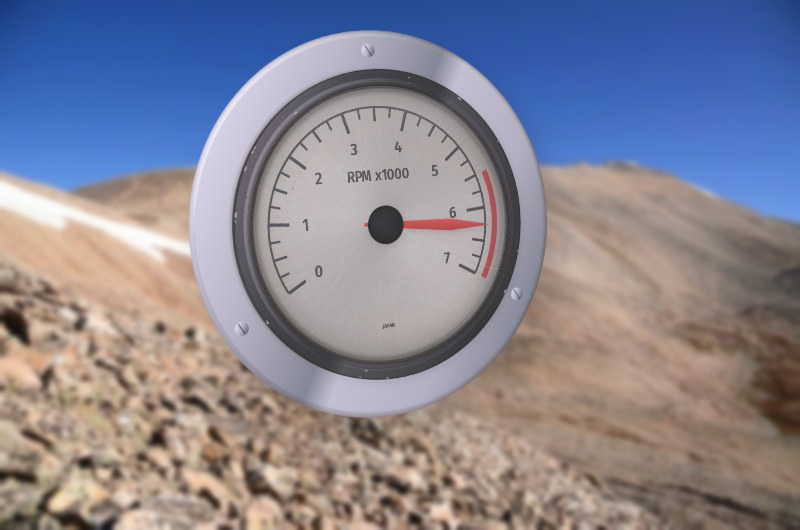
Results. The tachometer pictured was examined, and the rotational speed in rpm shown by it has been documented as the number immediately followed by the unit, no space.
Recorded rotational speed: 6250rpm
